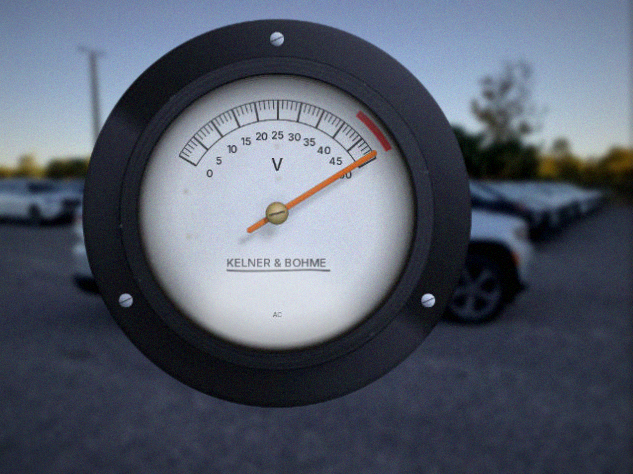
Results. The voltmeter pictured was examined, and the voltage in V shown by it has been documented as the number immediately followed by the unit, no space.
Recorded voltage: 49V
